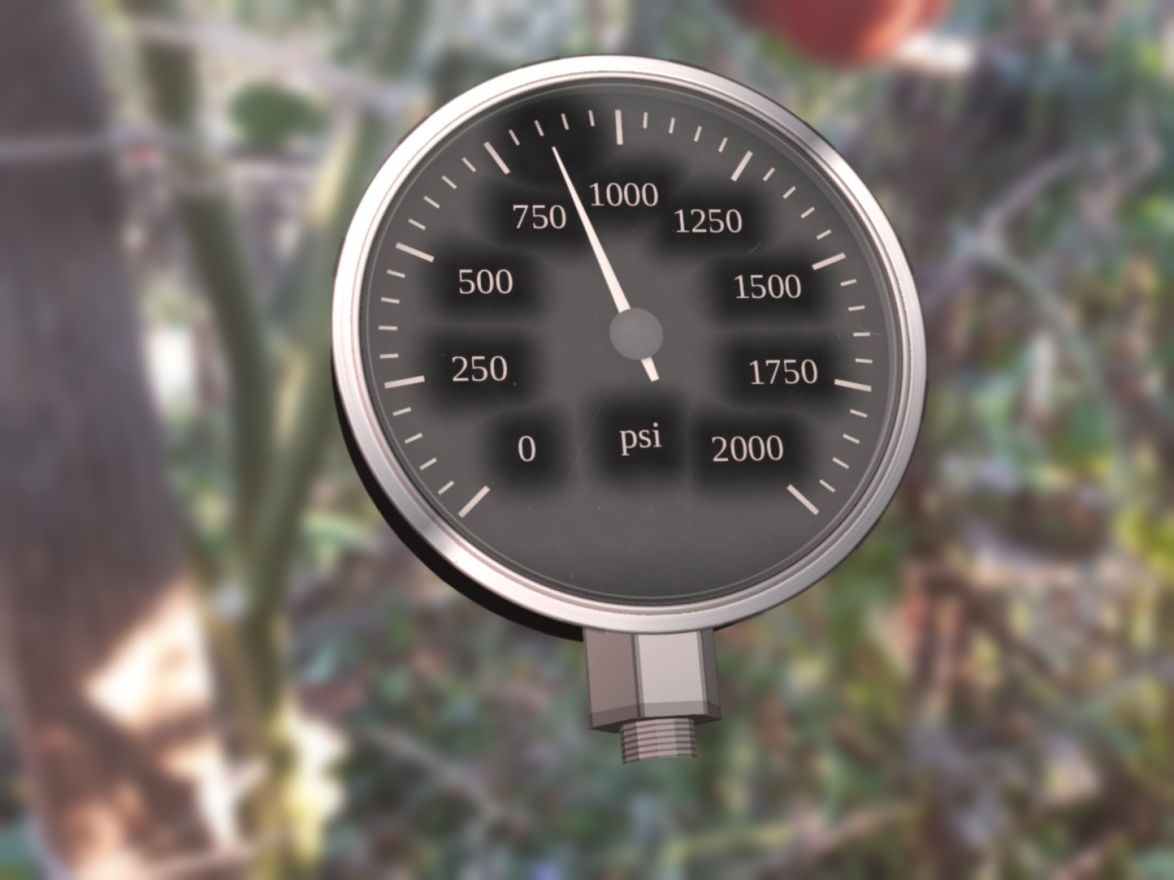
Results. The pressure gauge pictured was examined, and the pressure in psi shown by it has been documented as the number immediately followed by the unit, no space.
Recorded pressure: 850psi
